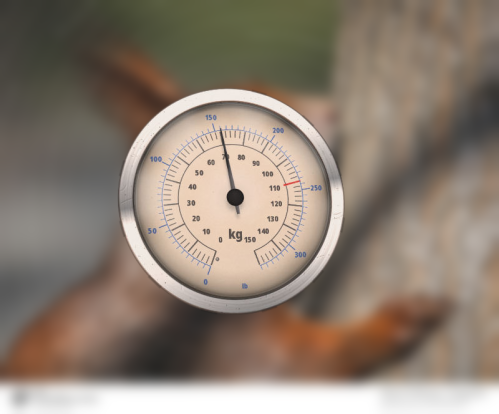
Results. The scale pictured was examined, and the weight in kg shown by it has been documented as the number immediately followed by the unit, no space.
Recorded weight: 70kg
